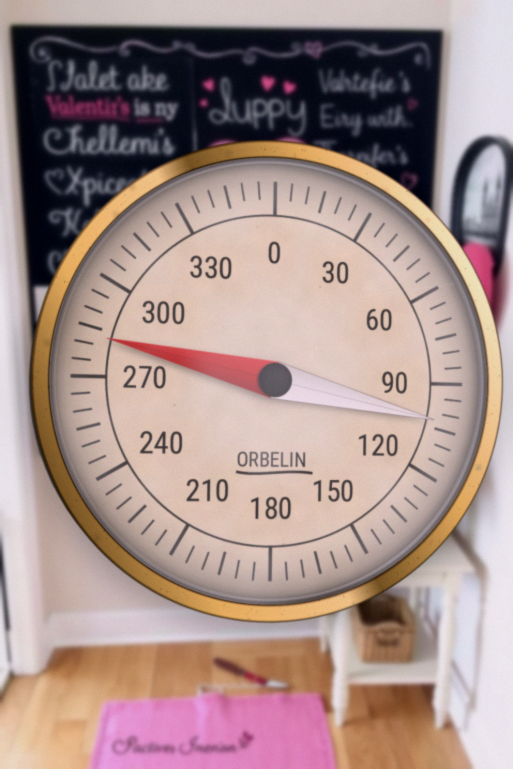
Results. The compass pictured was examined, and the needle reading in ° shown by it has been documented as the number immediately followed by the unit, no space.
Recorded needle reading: 282.5°
